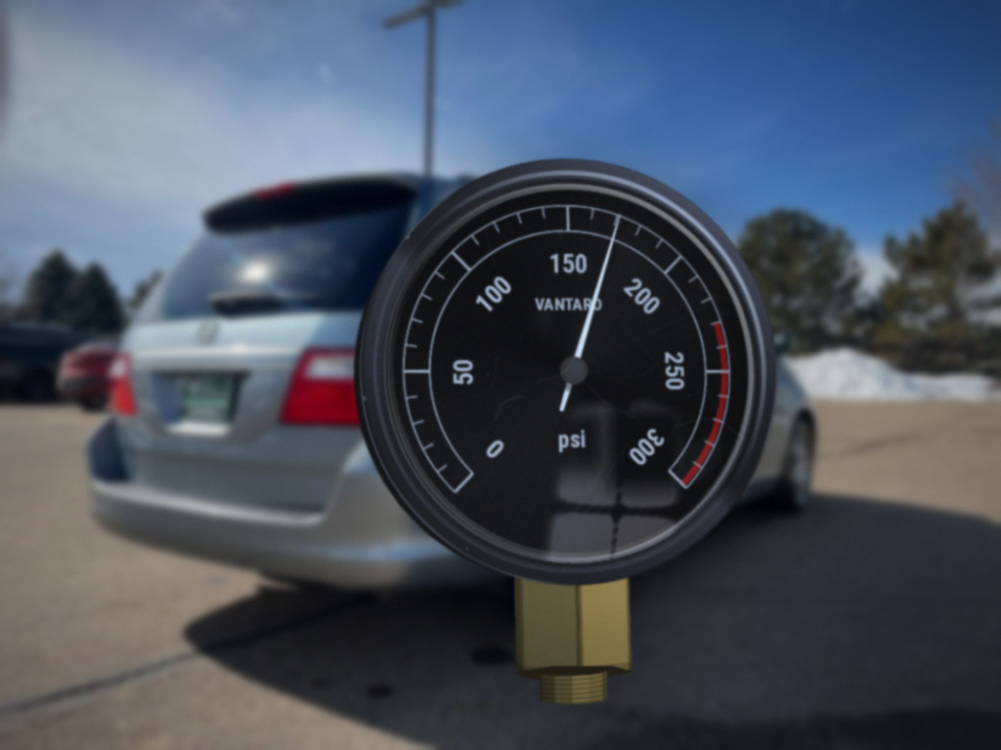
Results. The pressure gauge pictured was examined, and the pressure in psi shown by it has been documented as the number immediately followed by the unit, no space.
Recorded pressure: 170psi
